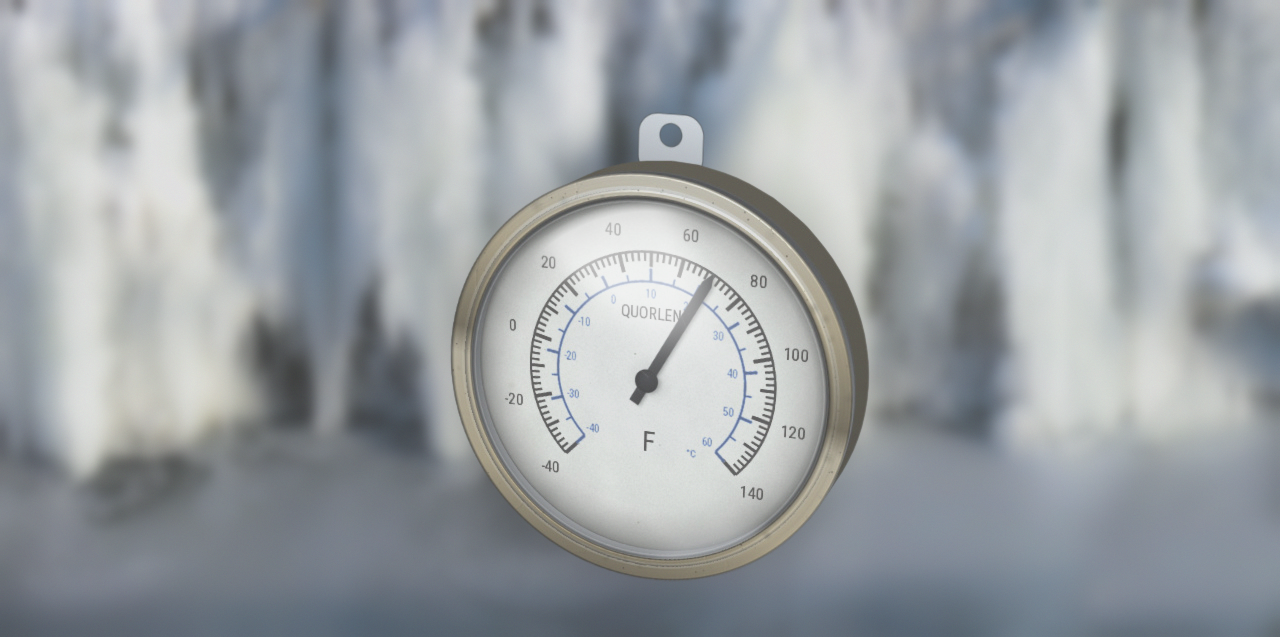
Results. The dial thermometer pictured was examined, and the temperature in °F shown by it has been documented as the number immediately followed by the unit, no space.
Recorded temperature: 70°F
